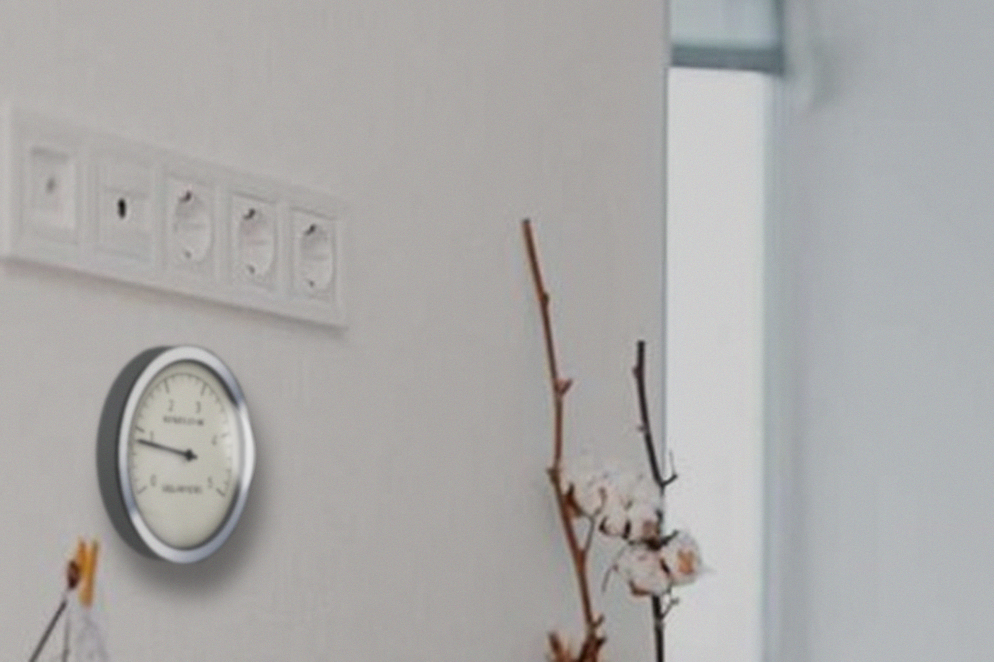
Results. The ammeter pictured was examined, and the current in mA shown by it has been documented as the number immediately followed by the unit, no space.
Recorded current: 0.8mA
